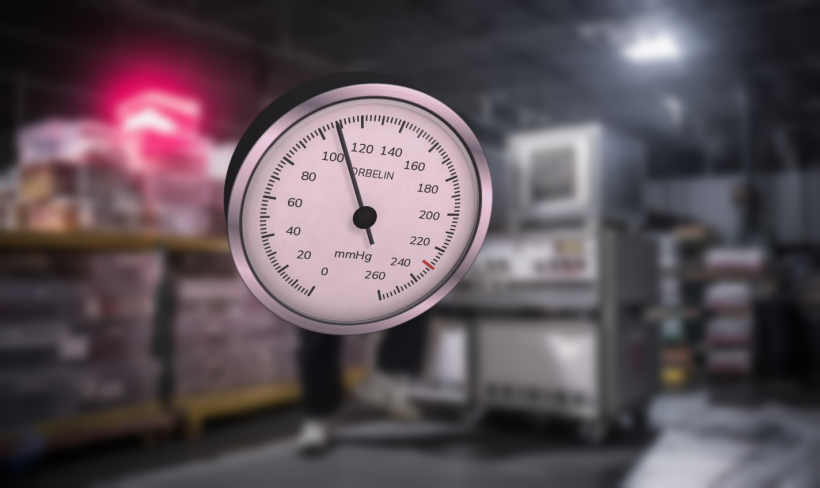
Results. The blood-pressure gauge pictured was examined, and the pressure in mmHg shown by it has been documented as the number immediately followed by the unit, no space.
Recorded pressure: 108mmHg
